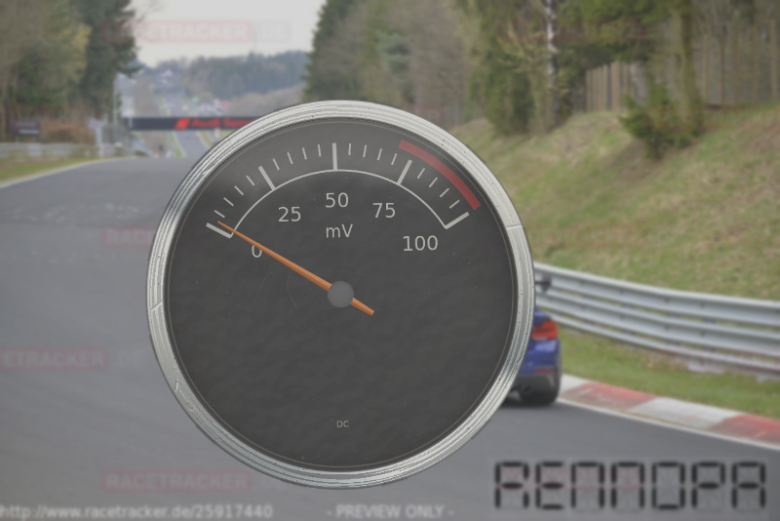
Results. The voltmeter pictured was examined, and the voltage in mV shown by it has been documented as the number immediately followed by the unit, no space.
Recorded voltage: 2.5mV
